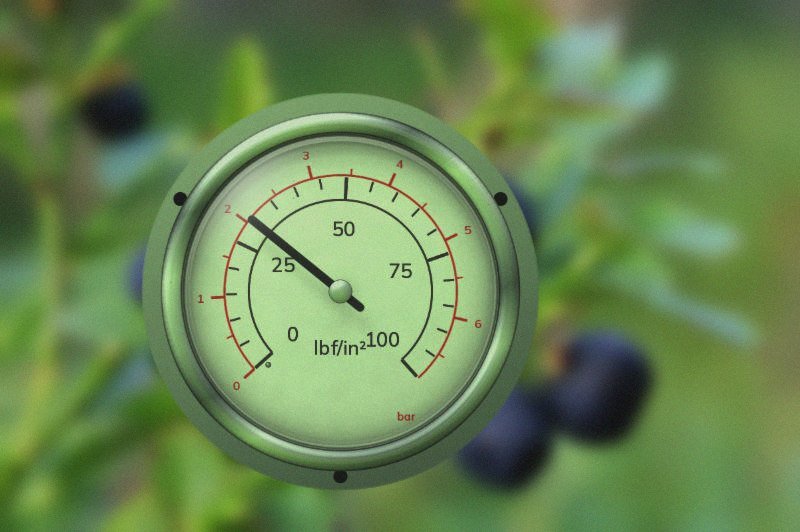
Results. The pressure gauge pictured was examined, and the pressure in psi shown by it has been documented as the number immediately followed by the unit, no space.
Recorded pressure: 30psi
